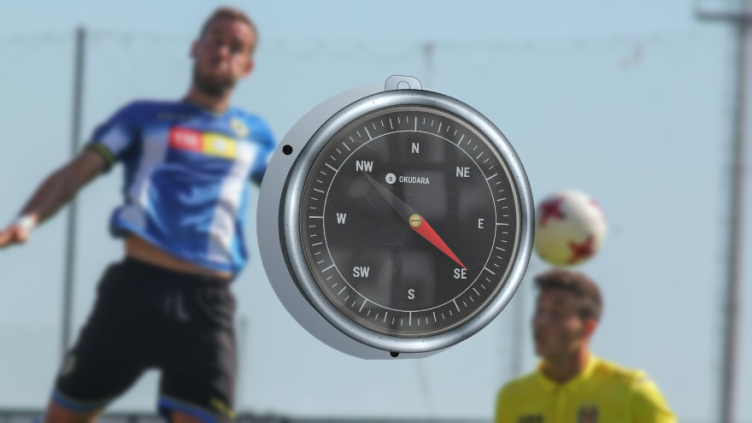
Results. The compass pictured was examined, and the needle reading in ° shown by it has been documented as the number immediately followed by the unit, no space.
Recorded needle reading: 130°
